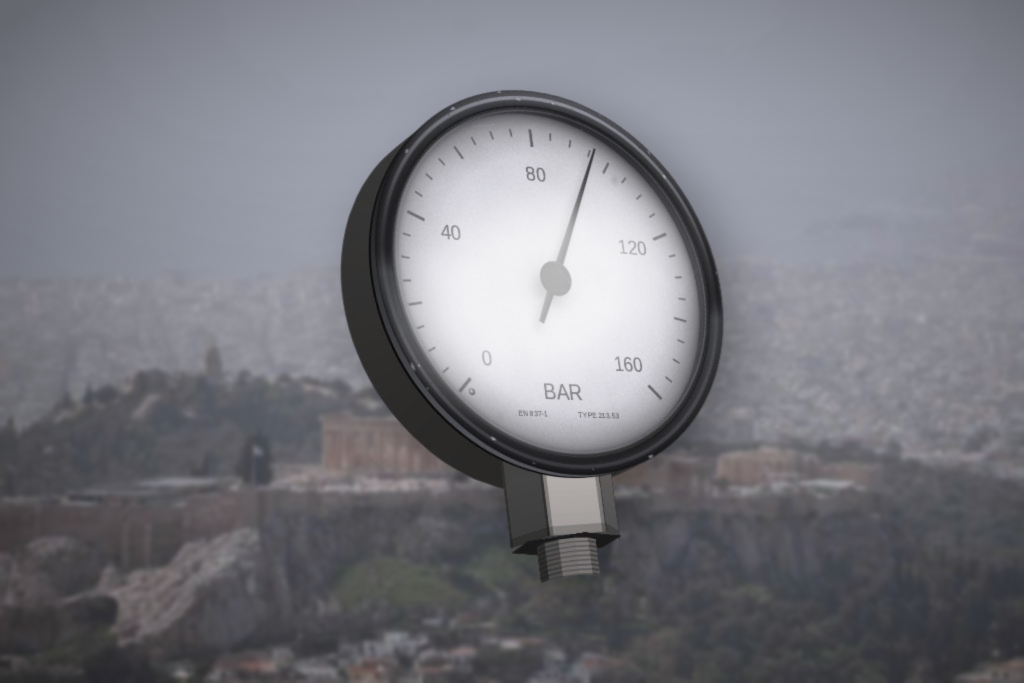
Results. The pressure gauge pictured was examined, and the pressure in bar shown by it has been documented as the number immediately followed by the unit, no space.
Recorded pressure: 95bar
